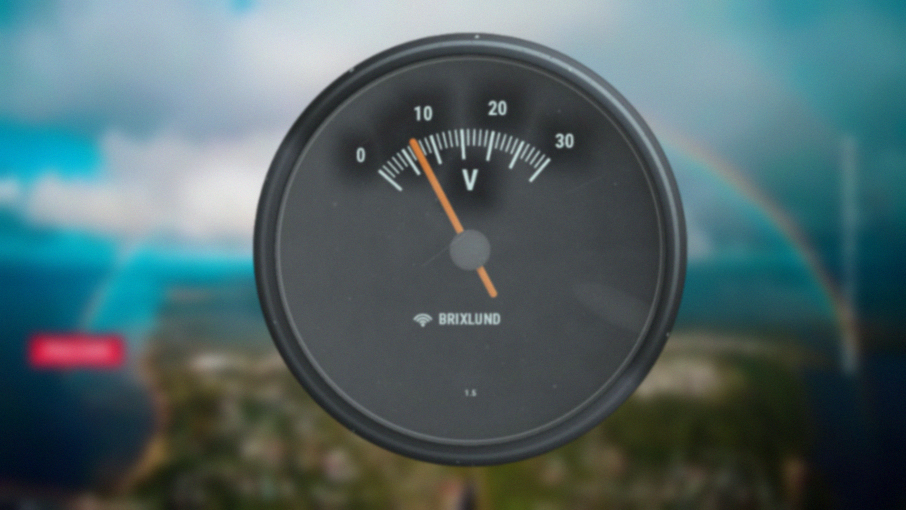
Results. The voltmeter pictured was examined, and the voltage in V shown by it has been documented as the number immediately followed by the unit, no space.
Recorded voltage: 7V
